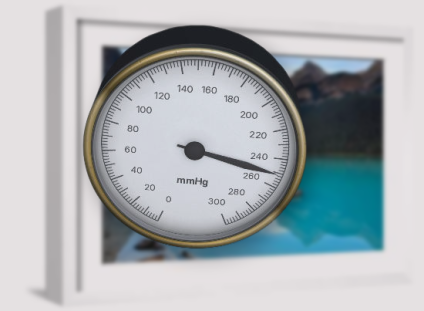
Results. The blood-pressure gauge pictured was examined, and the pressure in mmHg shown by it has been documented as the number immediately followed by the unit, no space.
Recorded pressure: 250mmHg
